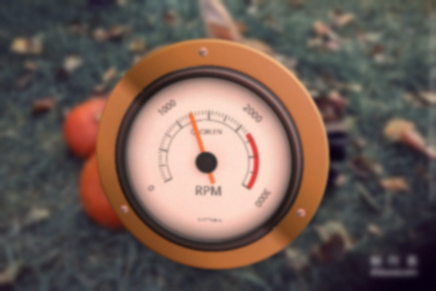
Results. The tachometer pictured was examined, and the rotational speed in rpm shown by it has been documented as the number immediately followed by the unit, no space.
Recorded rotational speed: 1250rpm
